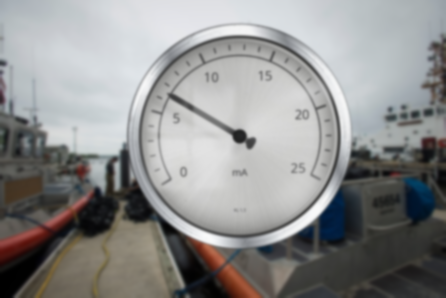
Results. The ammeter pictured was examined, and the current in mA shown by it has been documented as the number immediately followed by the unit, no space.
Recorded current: 6.5mA
